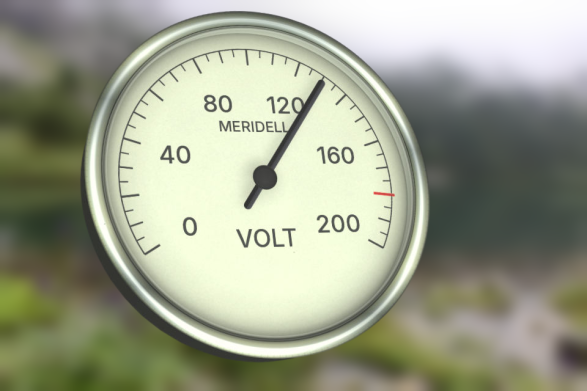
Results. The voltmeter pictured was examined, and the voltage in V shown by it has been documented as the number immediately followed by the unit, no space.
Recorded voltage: 130V
